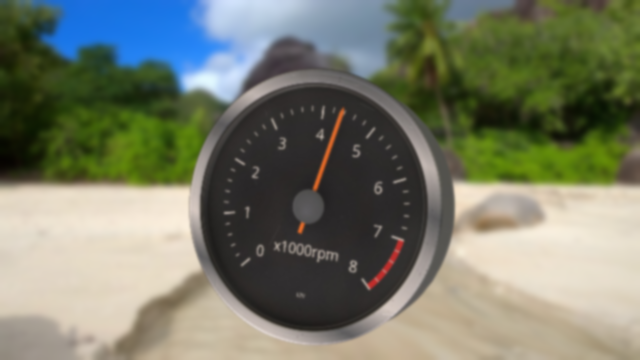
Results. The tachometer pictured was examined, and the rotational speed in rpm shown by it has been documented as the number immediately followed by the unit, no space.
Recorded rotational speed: 4400rpm
